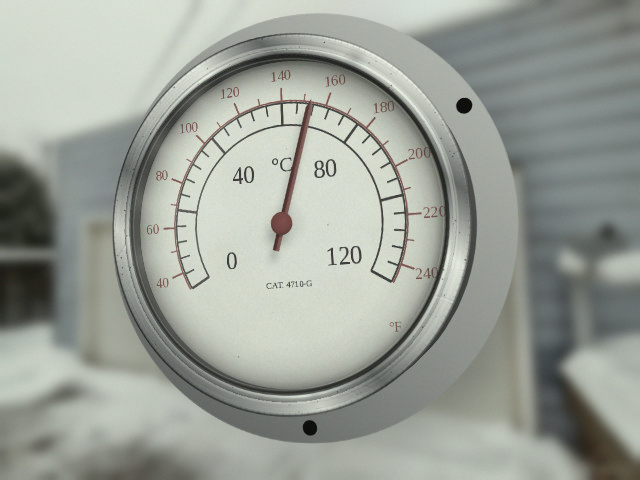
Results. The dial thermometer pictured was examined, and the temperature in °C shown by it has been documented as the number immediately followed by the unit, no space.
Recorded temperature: 68°C
